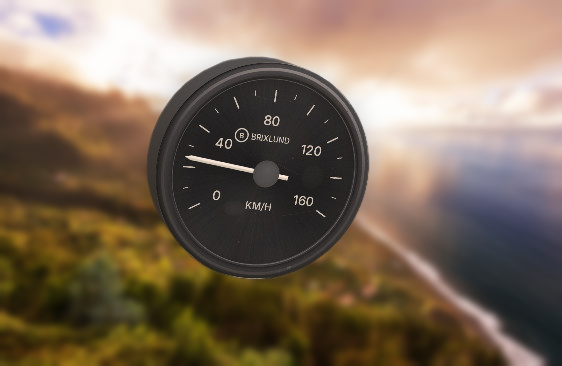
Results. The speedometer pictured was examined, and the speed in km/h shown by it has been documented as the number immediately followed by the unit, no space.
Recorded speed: 25km/h
